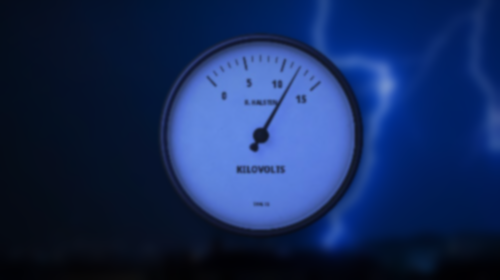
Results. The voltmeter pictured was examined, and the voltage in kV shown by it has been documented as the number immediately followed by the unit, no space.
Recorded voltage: 12kV
